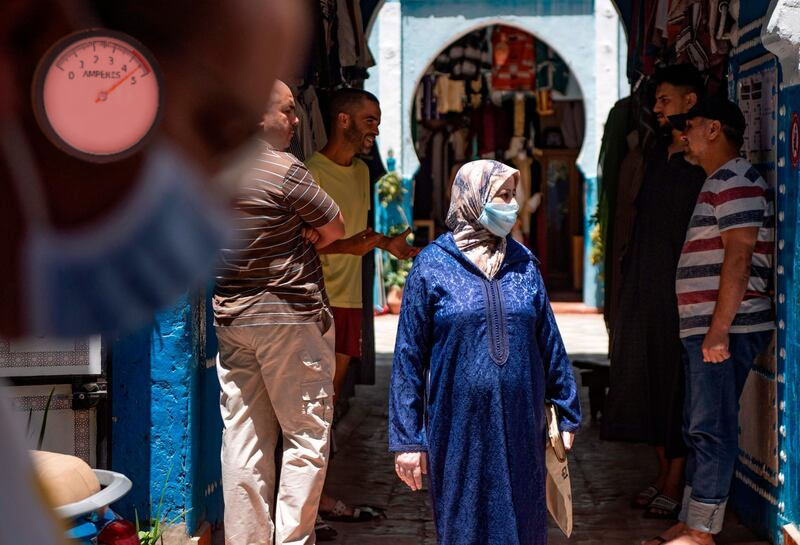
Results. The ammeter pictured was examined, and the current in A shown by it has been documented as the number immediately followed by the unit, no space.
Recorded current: 4.5A
